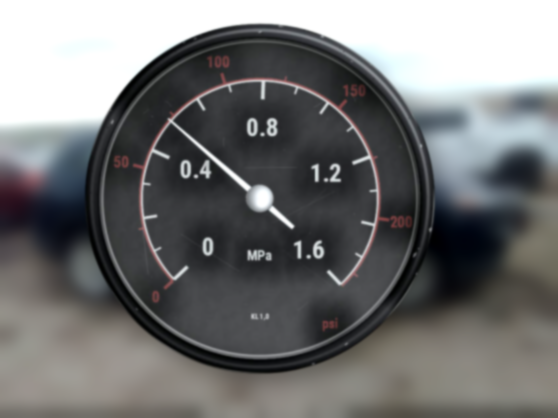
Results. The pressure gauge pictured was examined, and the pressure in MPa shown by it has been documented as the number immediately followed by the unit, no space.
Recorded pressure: 0.5MPa
